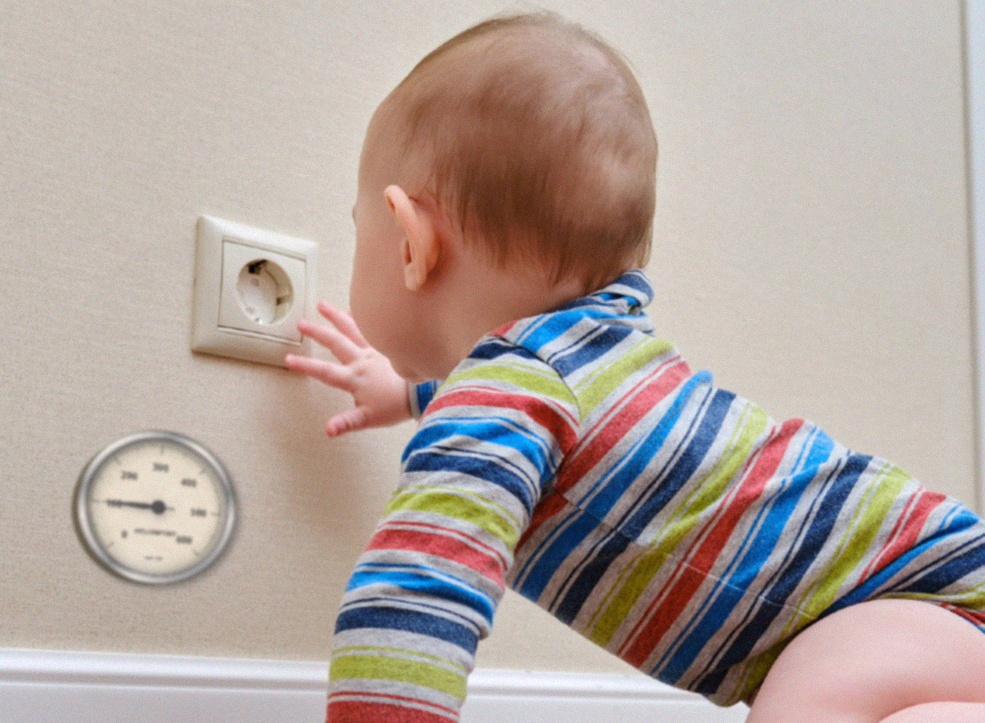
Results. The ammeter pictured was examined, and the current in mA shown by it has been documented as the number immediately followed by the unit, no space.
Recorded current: 100mA
